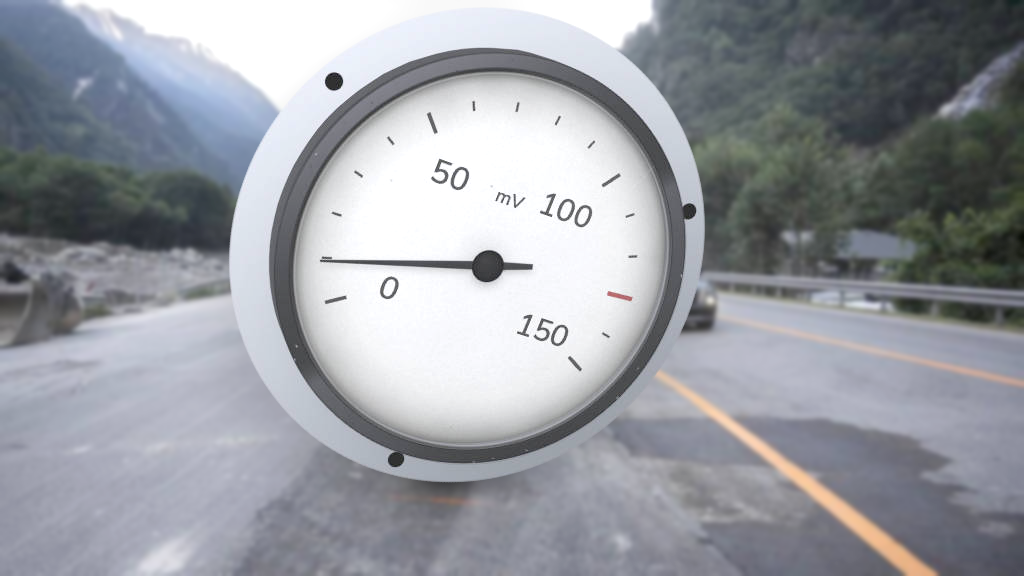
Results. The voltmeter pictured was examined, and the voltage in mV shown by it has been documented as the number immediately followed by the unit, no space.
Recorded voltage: 10mV
